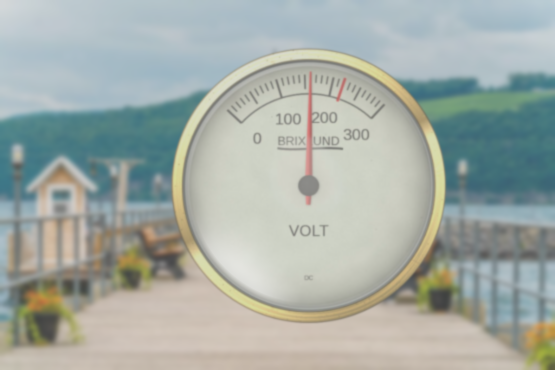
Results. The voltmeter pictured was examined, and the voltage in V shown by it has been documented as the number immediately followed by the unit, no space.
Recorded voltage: 160V
